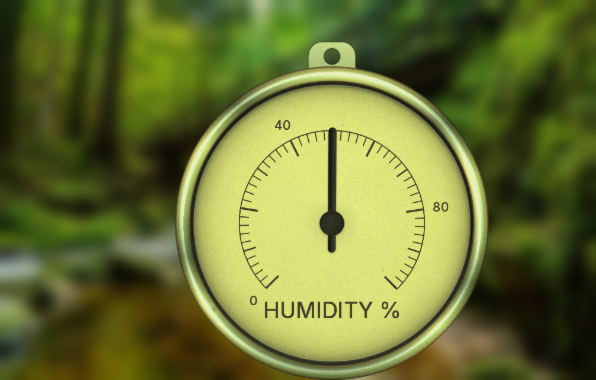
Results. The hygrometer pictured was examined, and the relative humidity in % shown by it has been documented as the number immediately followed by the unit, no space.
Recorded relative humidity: 50%
